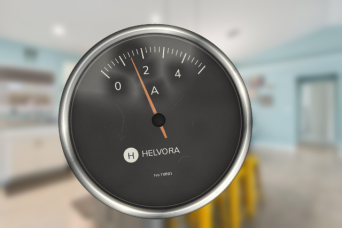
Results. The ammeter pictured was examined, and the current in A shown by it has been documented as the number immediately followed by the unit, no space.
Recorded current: 1.4A
